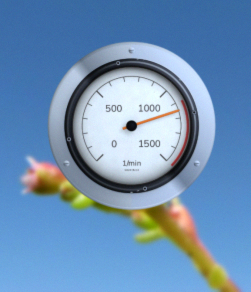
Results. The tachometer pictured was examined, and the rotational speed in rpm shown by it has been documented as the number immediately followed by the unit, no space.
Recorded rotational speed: 1150rpm
